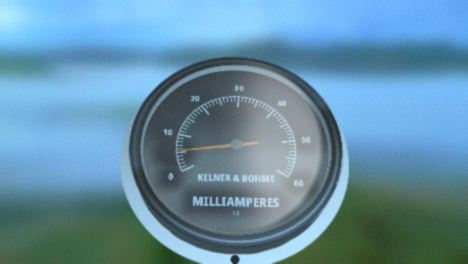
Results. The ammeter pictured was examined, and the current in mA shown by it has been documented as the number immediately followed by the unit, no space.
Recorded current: 5mA
